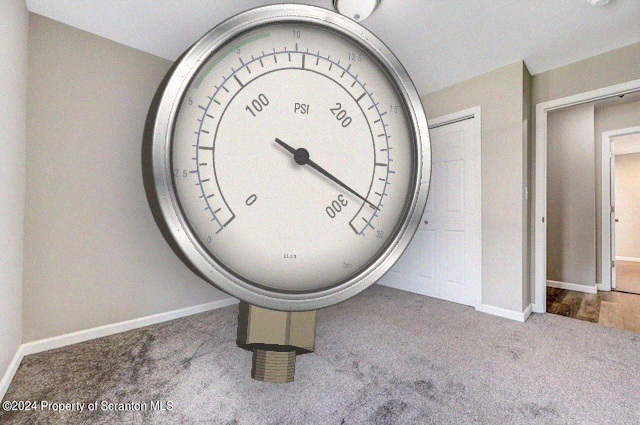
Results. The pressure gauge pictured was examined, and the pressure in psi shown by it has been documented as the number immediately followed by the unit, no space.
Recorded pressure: 280psi
